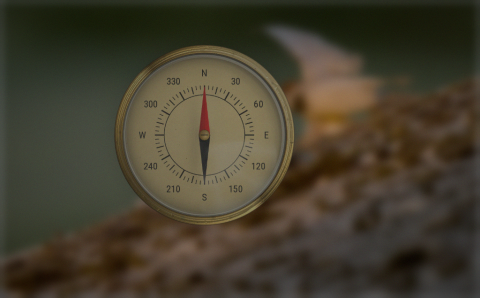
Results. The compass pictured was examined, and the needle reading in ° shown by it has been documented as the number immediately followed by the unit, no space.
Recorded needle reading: 0°
